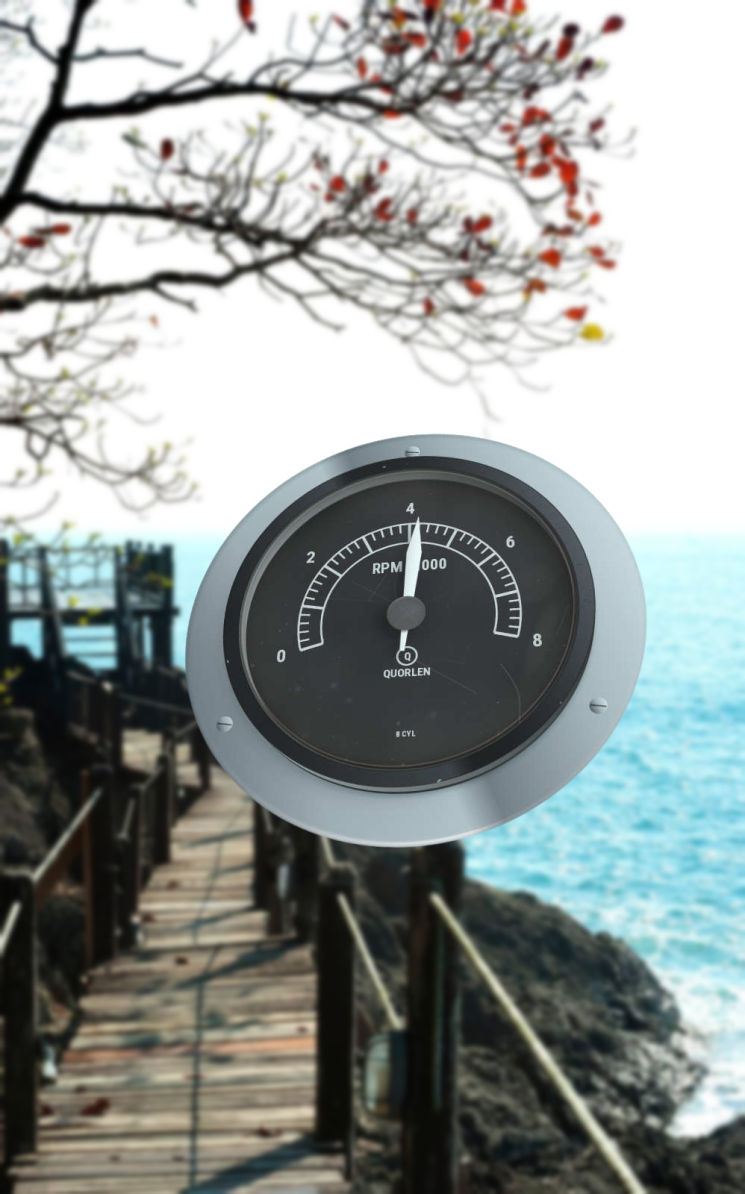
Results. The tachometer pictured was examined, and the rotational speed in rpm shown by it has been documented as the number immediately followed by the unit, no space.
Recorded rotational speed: 4200rpm
